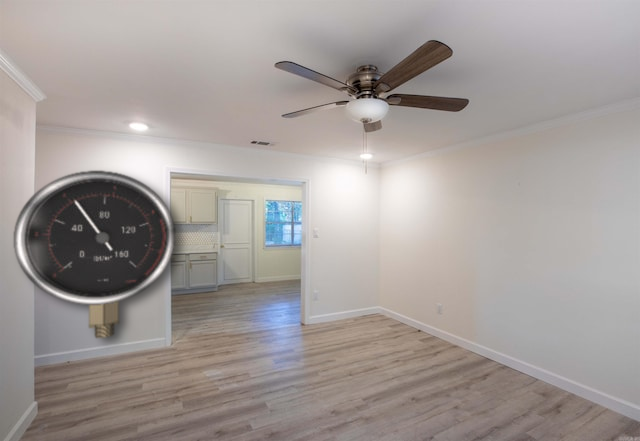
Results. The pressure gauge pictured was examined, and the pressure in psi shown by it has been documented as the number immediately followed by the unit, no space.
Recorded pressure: 60psi
